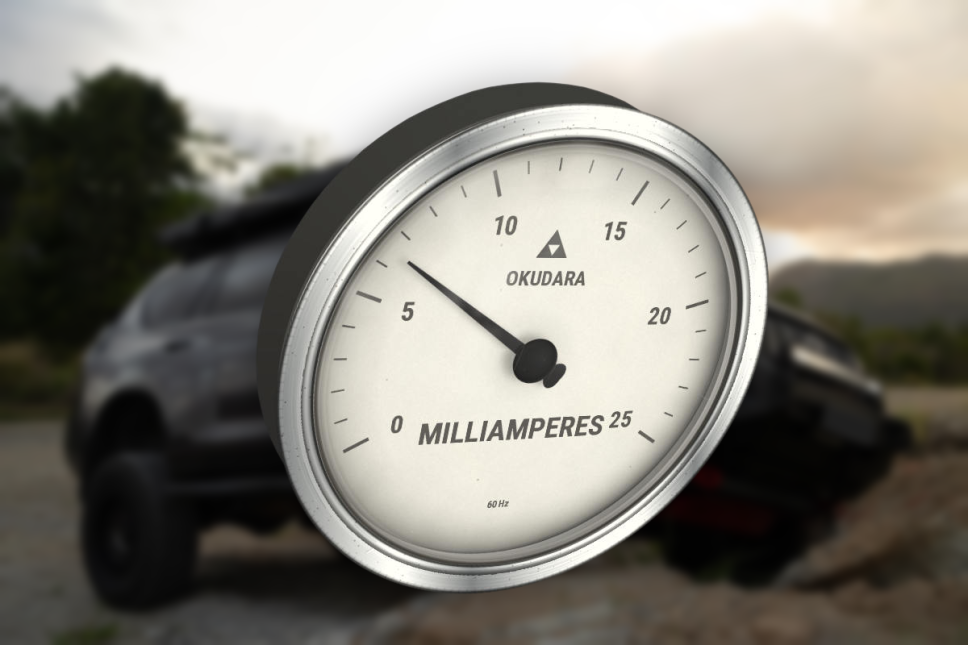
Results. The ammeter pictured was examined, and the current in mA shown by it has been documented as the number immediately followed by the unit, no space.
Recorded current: 6.5mA
